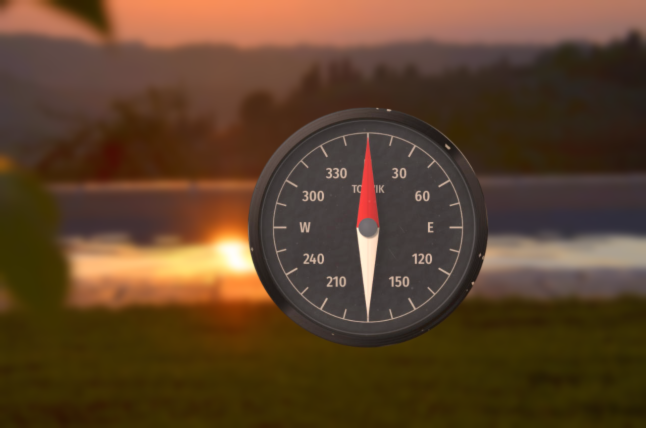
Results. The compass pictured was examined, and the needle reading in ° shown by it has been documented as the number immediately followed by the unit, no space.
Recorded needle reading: 0°
